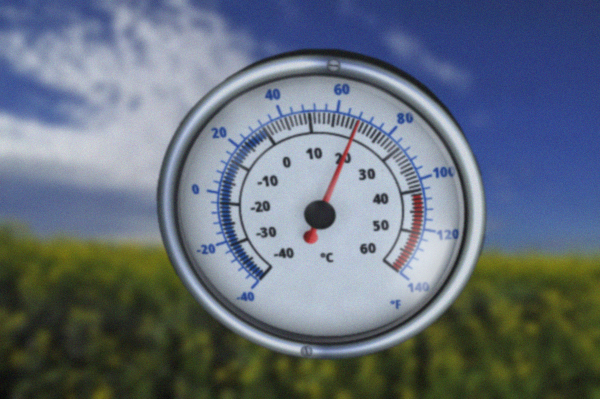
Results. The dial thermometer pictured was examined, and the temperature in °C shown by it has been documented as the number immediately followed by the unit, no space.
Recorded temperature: 20°C
